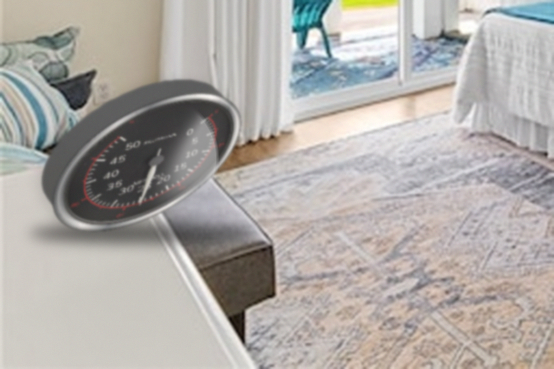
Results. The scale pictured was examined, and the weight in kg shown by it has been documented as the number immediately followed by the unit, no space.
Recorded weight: 25kg
